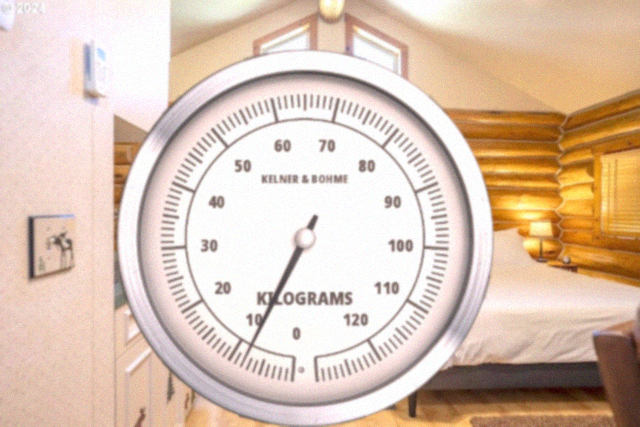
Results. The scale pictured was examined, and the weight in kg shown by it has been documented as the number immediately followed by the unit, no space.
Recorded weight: 8kg
